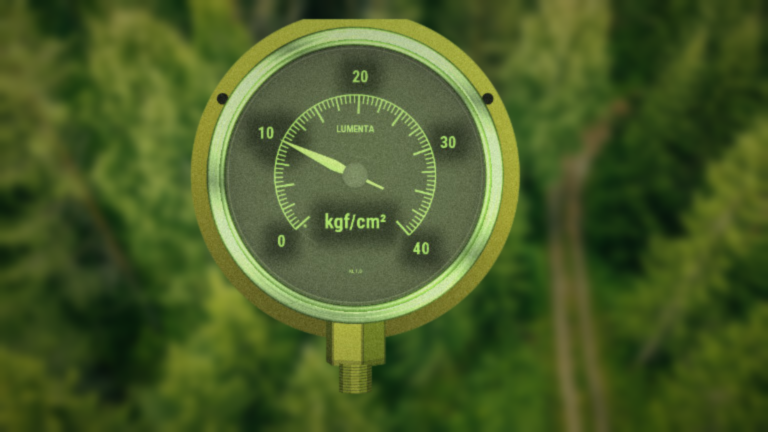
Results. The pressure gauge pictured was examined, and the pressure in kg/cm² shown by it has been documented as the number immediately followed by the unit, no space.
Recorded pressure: 10kg/cm²
